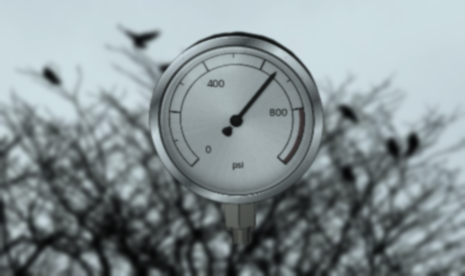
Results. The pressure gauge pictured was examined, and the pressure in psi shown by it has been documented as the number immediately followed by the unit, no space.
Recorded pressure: 650psi
